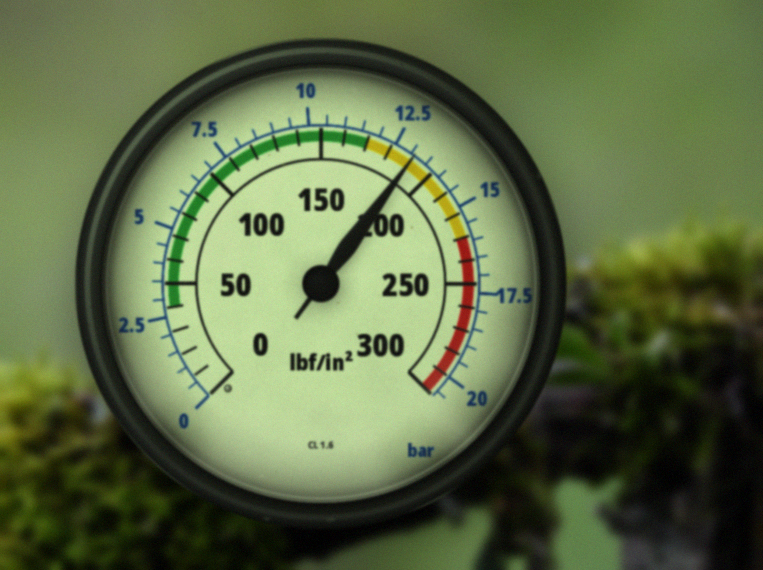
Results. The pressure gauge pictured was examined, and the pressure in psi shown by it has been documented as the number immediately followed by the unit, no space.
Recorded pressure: 190psi
